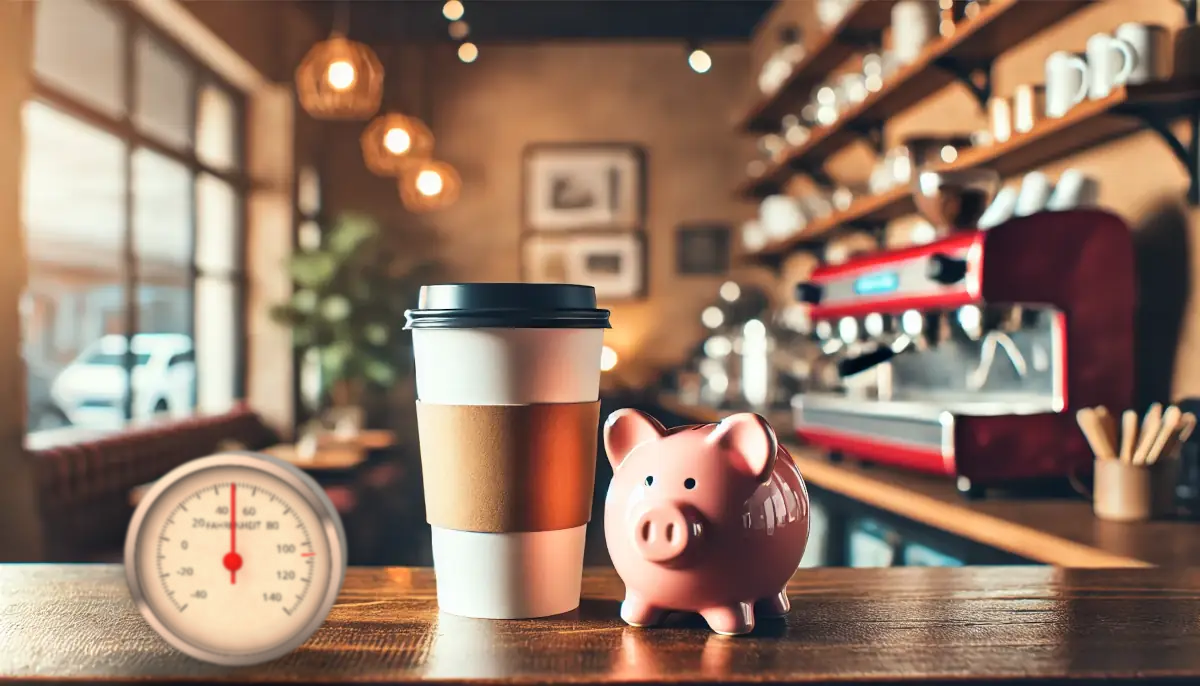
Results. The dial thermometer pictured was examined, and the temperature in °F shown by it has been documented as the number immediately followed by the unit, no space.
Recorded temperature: 50°F
